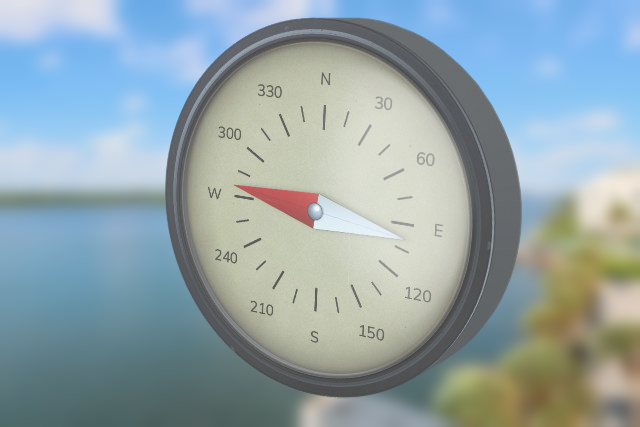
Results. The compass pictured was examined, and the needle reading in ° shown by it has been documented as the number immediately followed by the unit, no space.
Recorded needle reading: 277.5°
